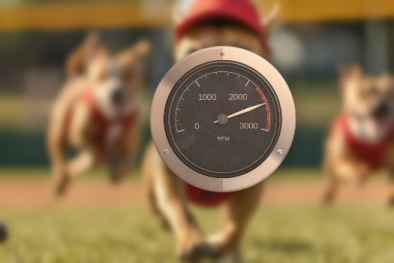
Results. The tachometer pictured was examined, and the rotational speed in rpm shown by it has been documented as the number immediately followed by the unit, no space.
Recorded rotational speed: 2500rpm
